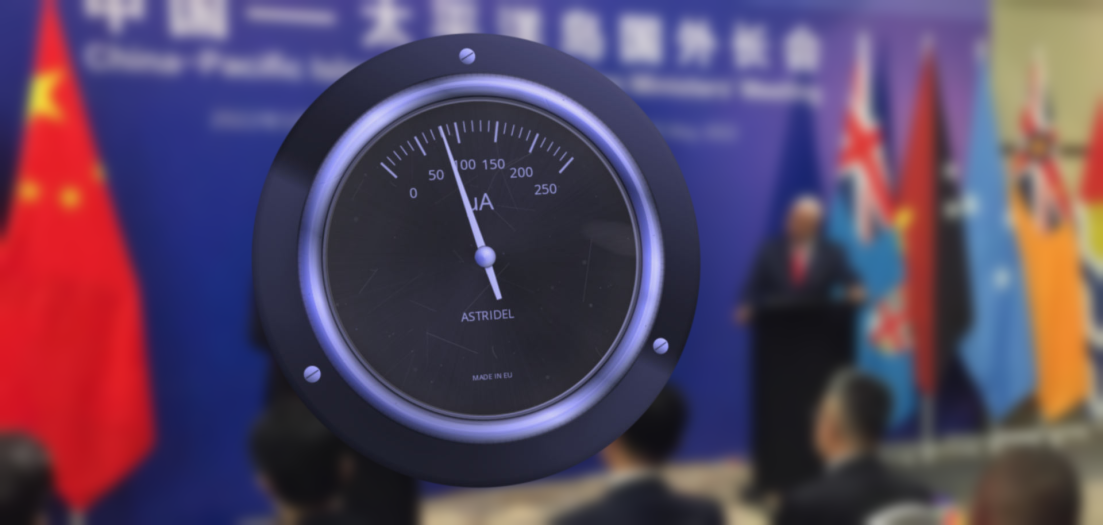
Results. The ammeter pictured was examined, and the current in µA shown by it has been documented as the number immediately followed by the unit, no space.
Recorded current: 80µA
